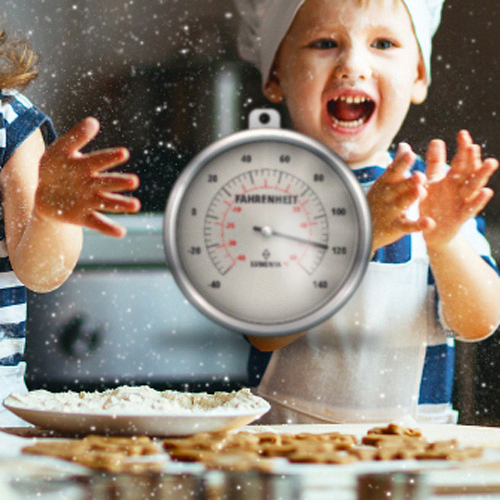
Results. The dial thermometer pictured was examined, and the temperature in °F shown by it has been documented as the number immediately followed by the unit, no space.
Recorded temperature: 120°F
